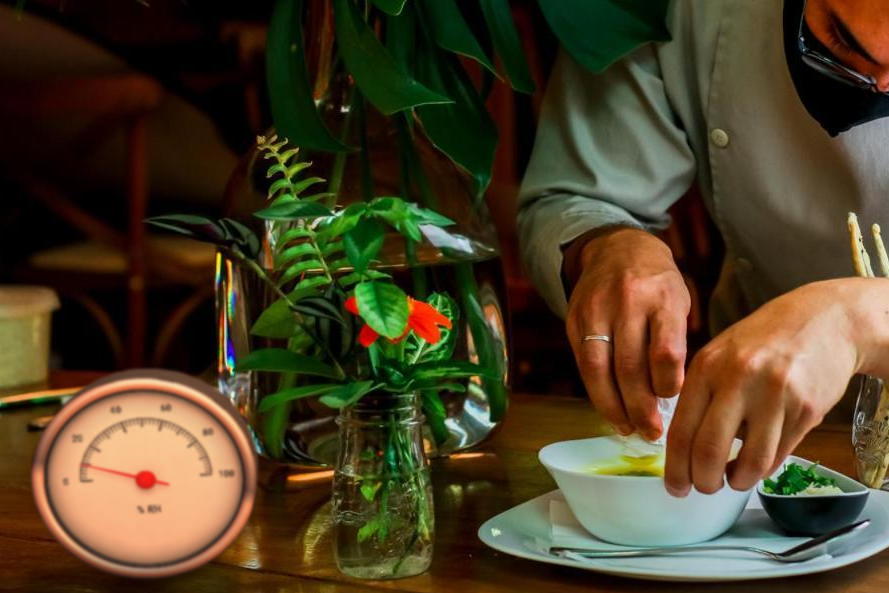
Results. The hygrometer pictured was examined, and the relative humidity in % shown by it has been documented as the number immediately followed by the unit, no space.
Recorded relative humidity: 10%
